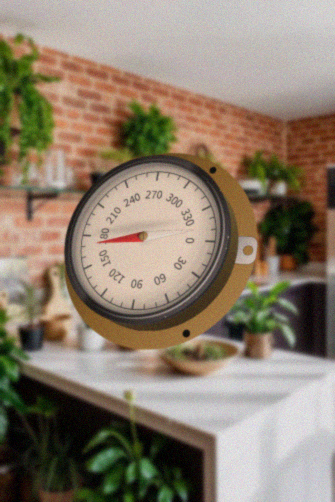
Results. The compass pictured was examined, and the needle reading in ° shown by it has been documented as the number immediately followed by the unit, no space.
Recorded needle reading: 170°
